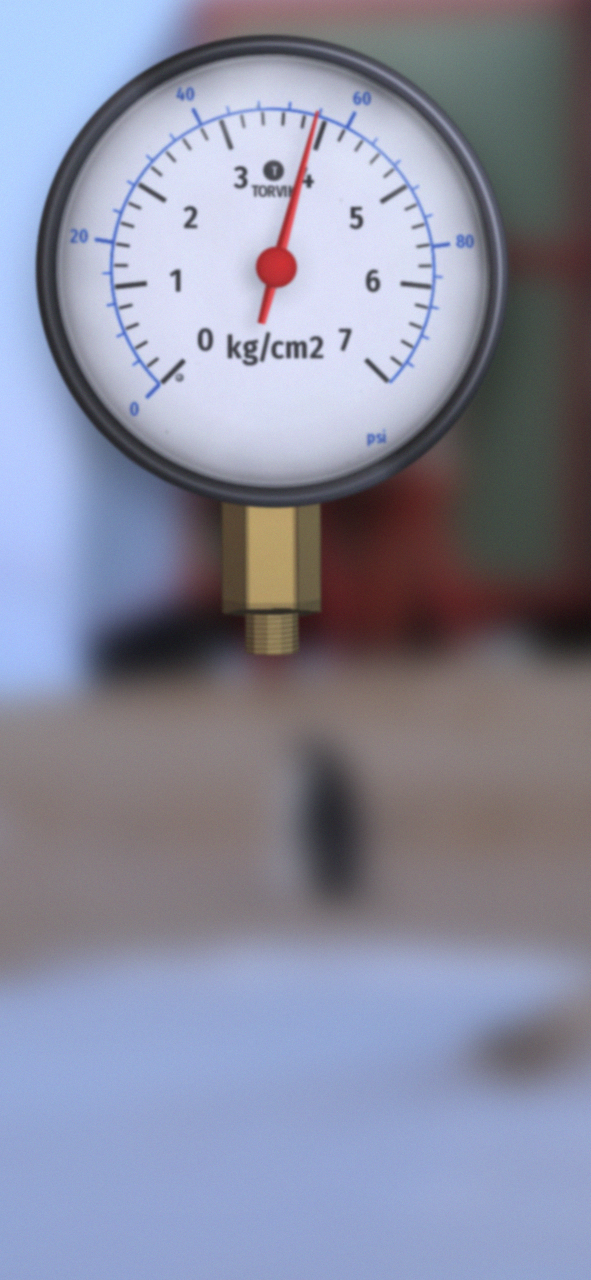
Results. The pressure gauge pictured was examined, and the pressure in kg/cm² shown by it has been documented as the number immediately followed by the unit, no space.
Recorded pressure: 3.9kg/cm²
